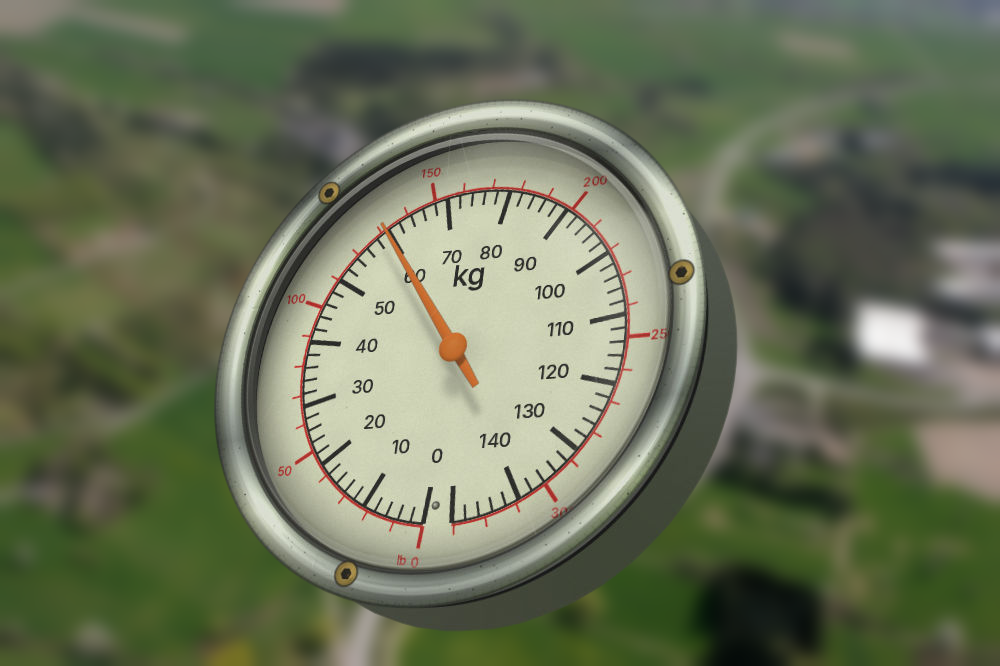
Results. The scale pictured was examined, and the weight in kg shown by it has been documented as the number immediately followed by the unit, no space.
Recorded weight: 60kg
